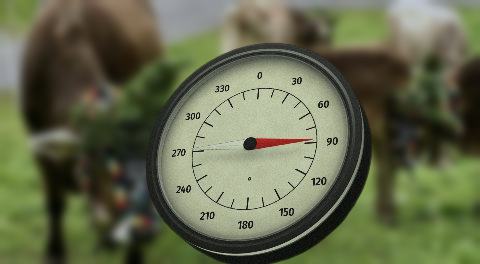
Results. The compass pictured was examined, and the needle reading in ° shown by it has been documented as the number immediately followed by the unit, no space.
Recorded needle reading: 90°
